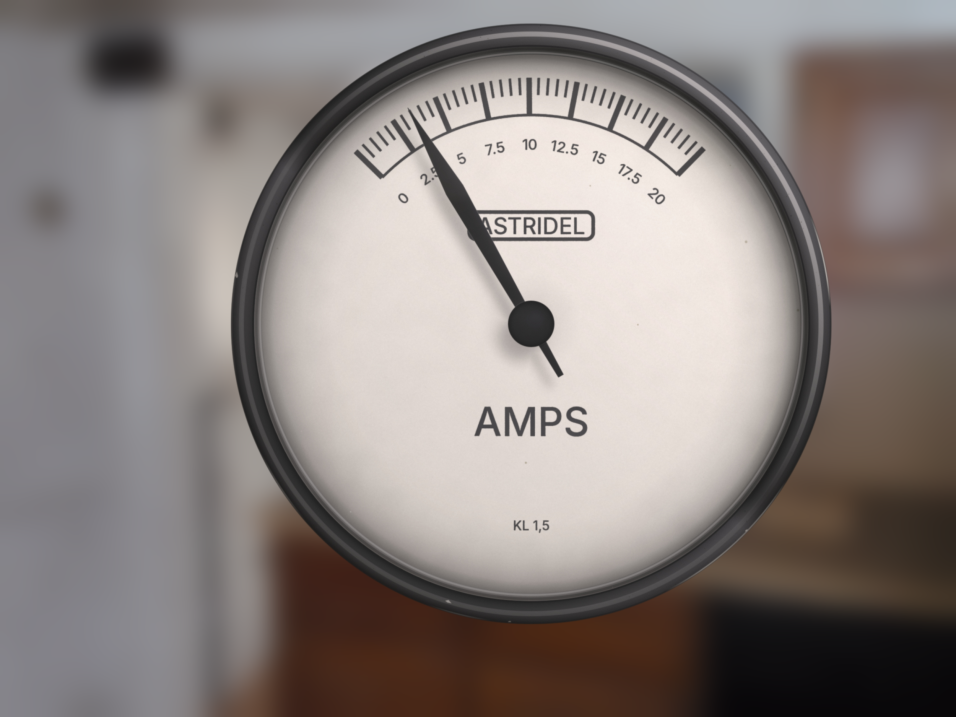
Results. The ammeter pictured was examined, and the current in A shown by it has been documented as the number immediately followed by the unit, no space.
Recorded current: 3.5A
